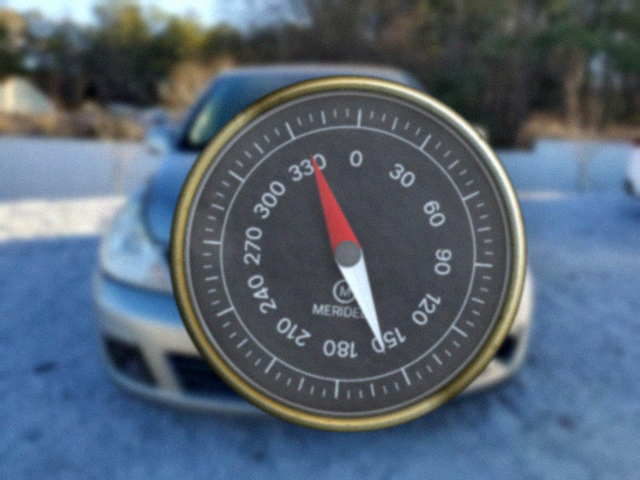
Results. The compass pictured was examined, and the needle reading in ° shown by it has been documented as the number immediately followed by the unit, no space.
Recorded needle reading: 335°
